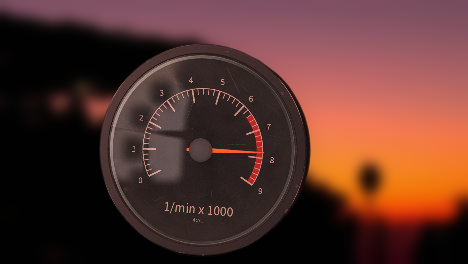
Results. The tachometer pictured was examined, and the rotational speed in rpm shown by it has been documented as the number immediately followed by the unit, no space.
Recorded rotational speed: 7800rpm
